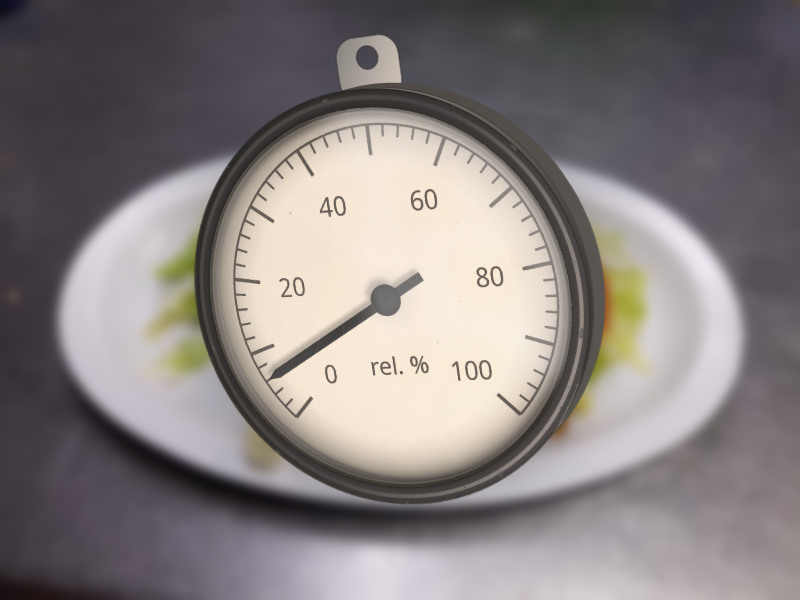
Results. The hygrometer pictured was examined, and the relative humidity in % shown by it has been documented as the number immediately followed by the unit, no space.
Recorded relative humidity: 6%
